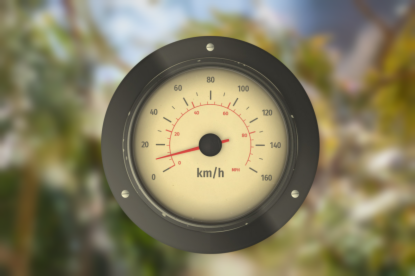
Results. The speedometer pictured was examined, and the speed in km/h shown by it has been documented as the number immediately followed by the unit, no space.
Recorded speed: 10km/h
